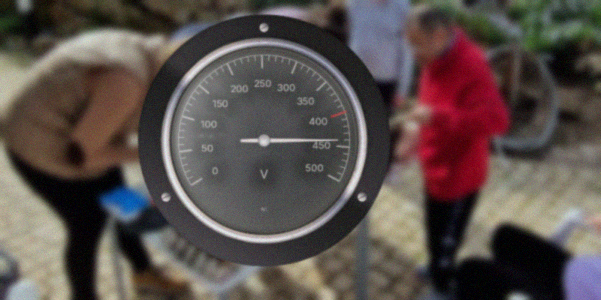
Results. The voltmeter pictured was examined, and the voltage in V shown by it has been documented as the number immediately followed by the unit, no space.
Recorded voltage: 440V
